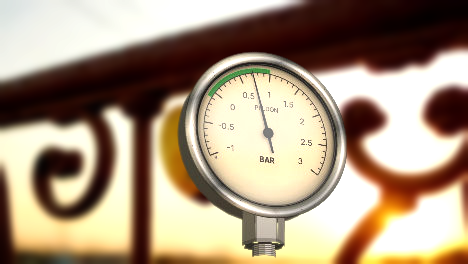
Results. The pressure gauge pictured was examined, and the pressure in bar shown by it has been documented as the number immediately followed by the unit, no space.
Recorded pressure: 0.7bar
